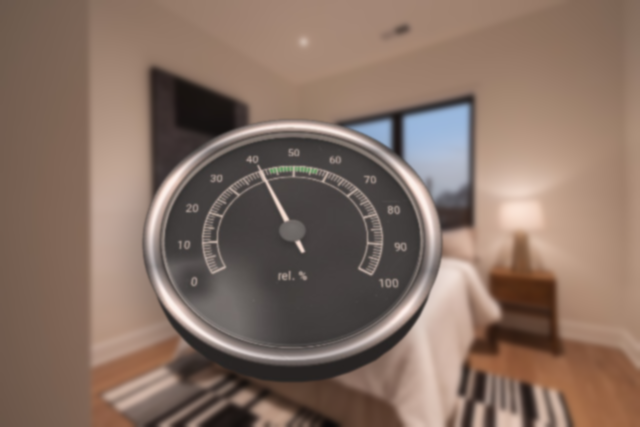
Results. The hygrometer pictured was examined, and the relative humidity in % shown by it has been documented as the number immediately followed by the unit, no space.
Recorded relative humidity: 40%
